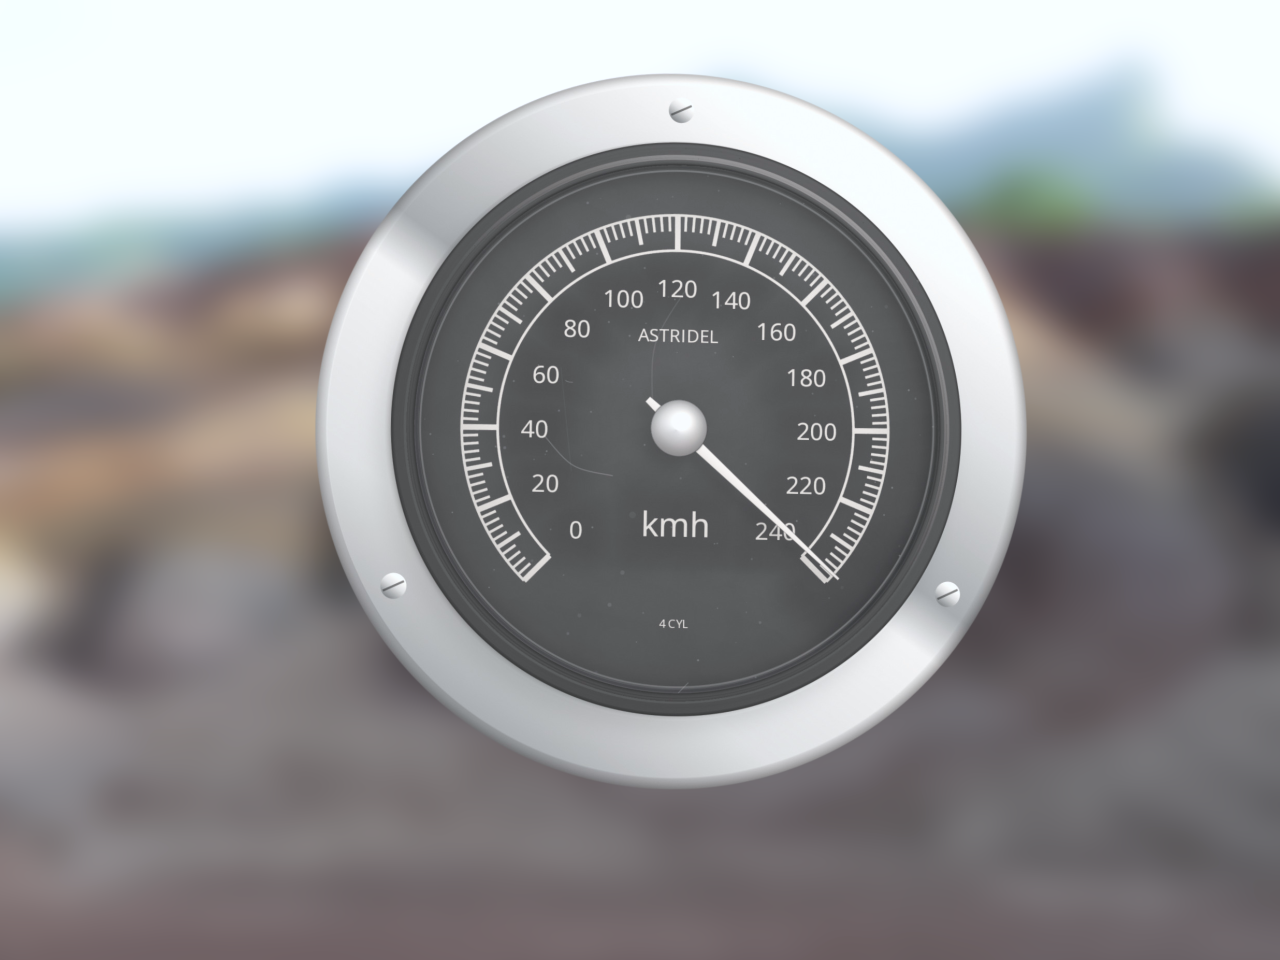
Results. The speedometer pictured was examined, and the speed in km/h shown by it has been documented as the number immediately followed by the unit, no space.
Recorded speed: 238km/h
